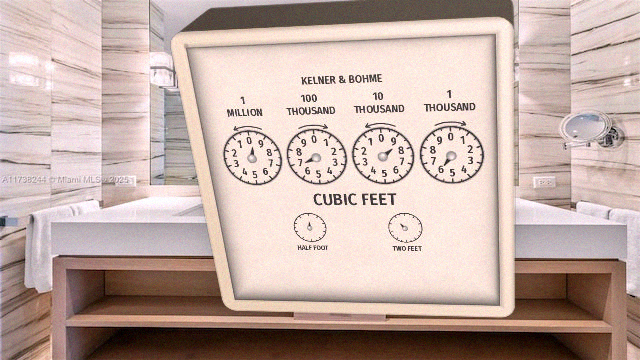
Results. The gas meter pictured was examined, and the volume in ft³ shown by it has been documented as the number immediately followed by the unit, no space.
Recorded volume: 968600ft³
